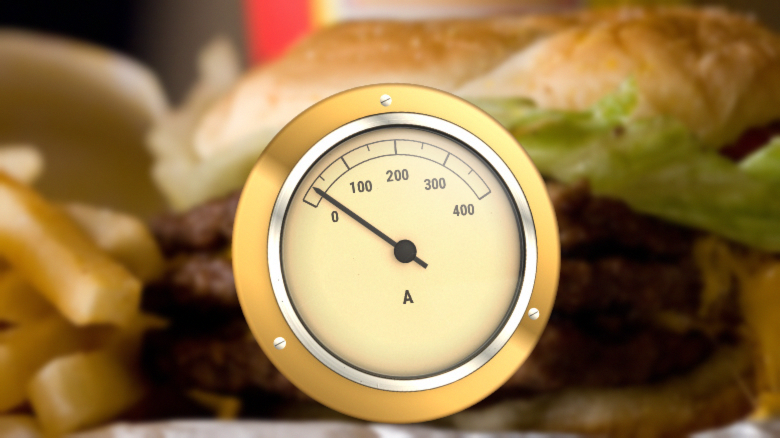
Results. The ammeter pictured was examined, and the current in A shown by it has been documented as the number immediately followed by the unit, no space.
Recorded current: 25A
